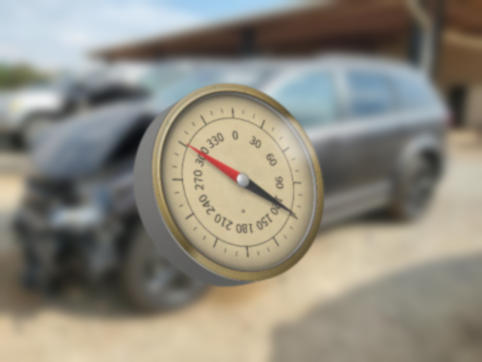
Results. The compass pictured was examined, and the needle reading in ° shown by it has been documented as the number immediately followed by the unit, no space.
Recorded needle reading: 300°
